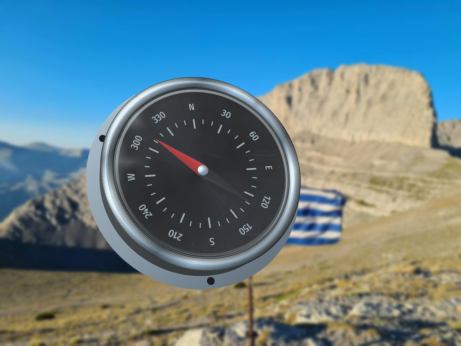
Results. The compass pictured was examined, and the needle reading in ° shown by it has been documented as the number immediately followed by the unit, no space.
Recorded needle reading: 310°
